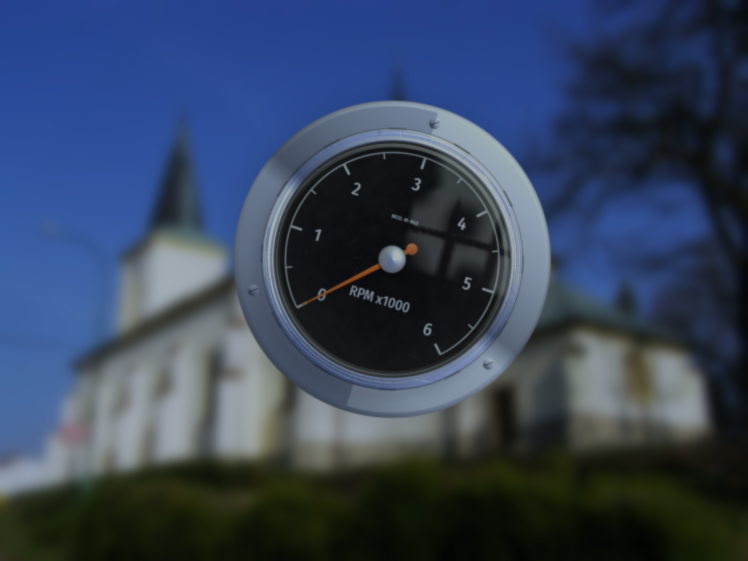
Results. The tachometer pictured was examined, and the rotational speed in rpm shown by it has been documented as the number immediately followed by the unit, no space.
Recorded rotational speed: 0rpm
